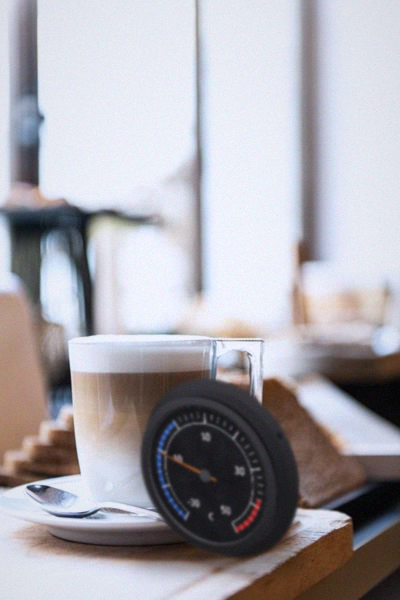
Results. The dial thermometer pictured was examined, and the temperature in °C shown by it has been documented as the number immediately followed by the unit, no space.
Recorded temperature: -10°C
